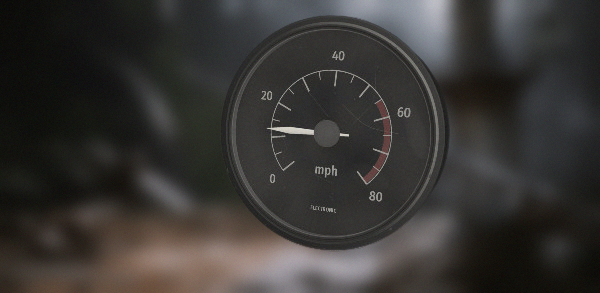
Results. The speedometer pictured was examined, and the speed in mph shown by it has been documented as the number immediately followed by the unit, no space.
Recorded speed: 12.5mph
